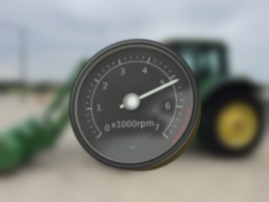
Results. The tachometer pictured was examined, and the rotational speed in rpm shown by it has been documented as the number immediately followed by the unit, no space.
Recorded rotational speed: 5200rpm
